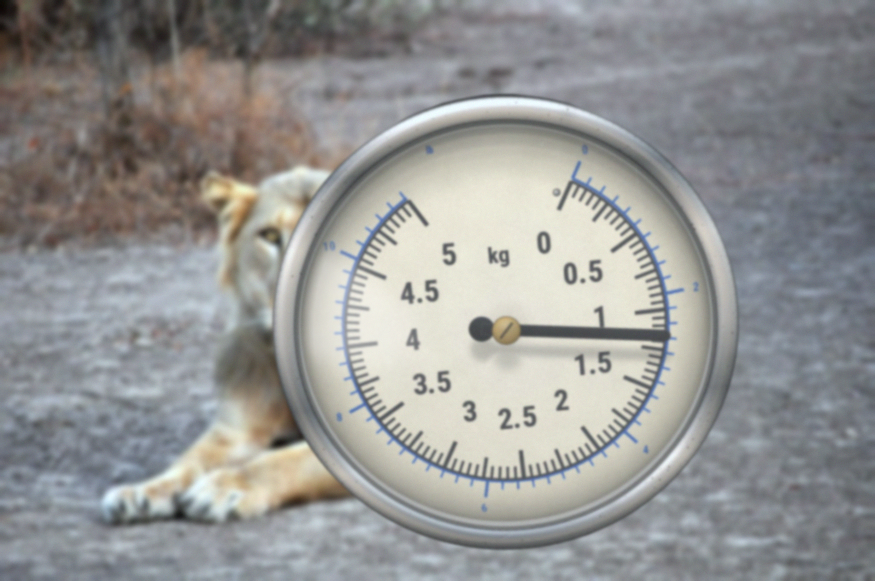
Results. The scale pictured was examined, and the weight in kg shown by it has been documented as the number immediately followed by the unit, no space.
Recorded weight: 1.15kg
